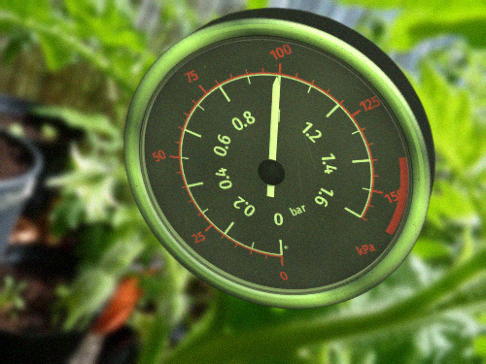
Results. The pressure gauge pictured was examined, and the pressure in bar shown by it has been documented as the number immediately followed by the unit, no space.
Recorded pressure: 1bar
